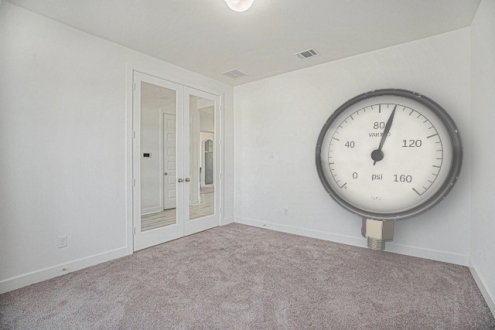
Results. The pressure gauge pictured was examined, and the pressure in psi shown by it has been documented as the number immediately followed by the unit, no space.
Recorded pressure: 90psi
